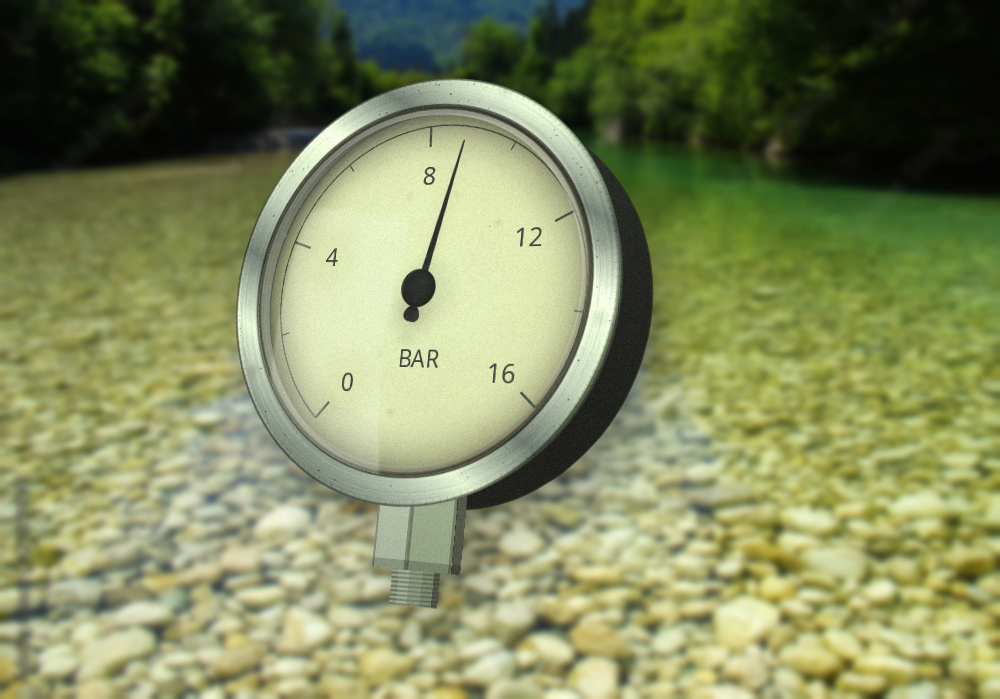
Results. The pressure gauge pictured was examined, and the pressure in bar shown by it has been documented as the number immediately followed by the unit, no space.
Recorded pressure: 9bar
